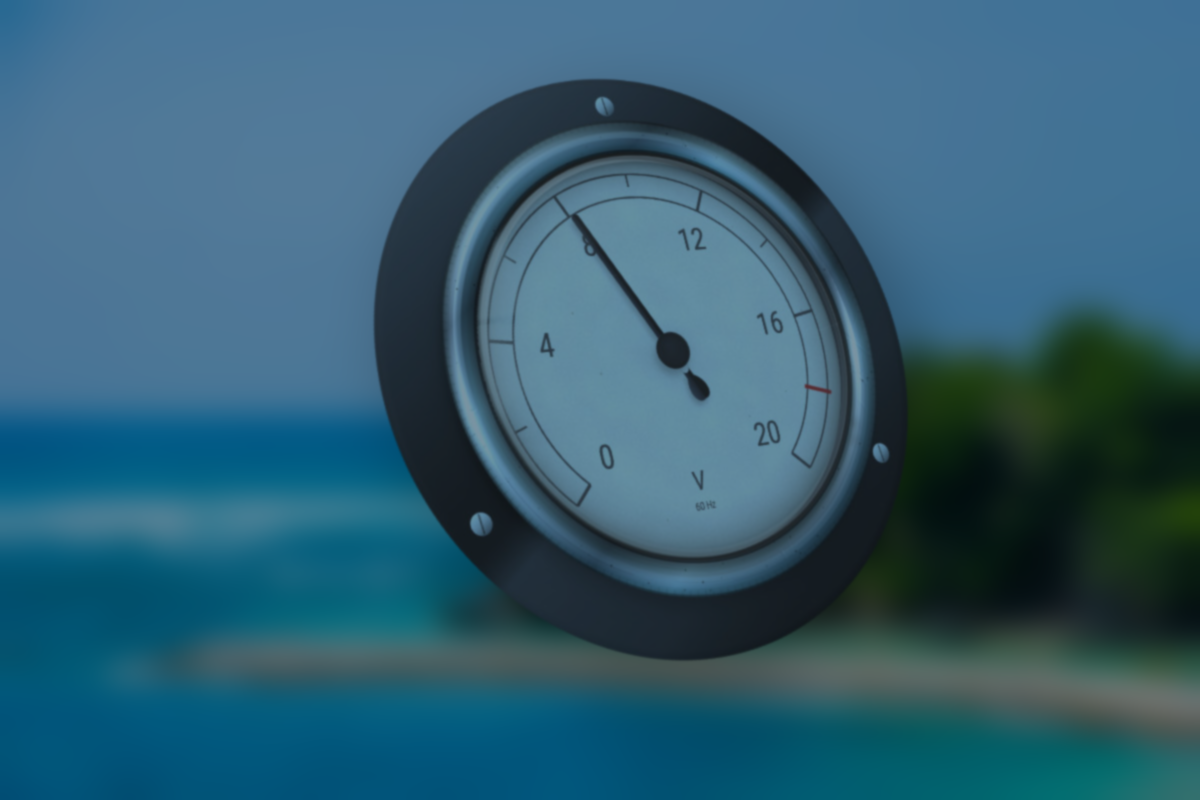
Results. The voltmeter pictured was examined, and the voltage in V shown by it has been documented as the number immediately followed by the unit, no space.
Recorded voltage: 8V
